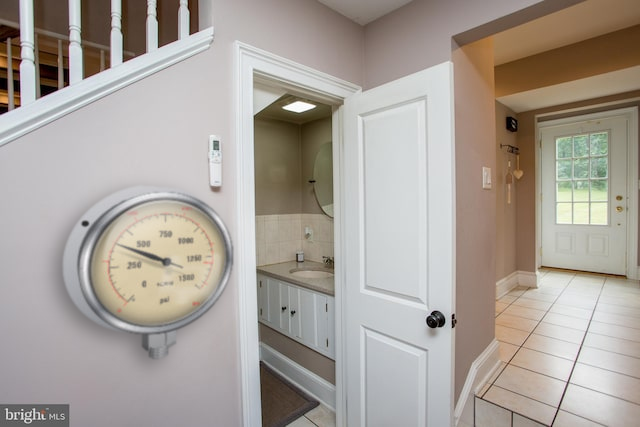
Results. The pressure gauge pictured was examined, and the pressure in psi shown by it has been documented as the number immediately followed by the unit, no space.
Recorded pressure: 400psi
